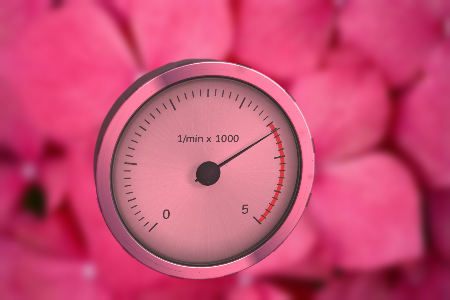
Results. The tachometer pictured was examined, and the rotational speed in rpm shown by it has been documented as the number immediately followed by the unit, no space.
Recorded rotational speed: 3600rpm
